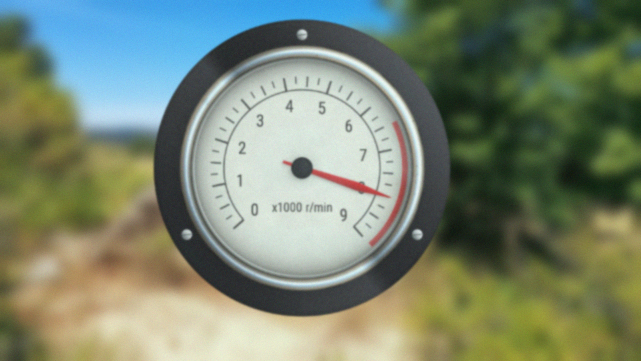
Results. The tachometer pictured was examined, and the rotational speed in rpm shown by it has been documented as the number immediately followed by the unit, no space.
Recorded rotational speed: 8000rpm
